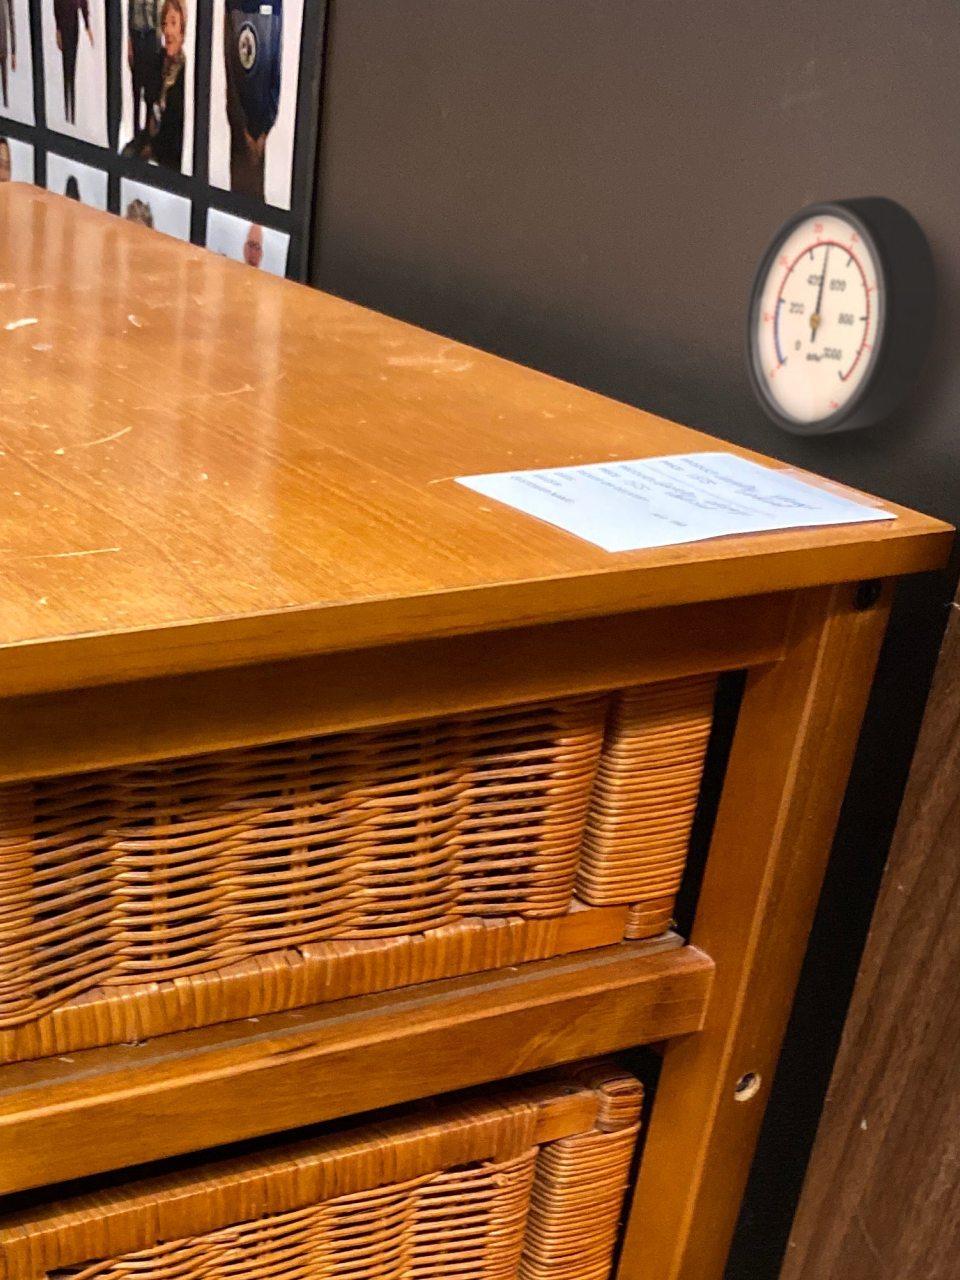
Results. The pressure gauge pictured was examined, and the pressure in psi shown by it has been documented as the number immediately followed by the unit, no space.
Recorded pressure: 500psi
